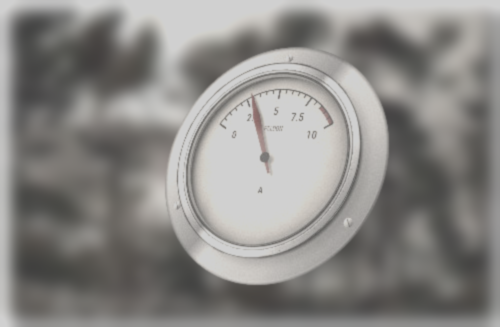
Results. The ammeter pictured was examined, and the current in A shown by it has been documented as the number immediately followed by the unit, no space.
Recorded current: 3A
